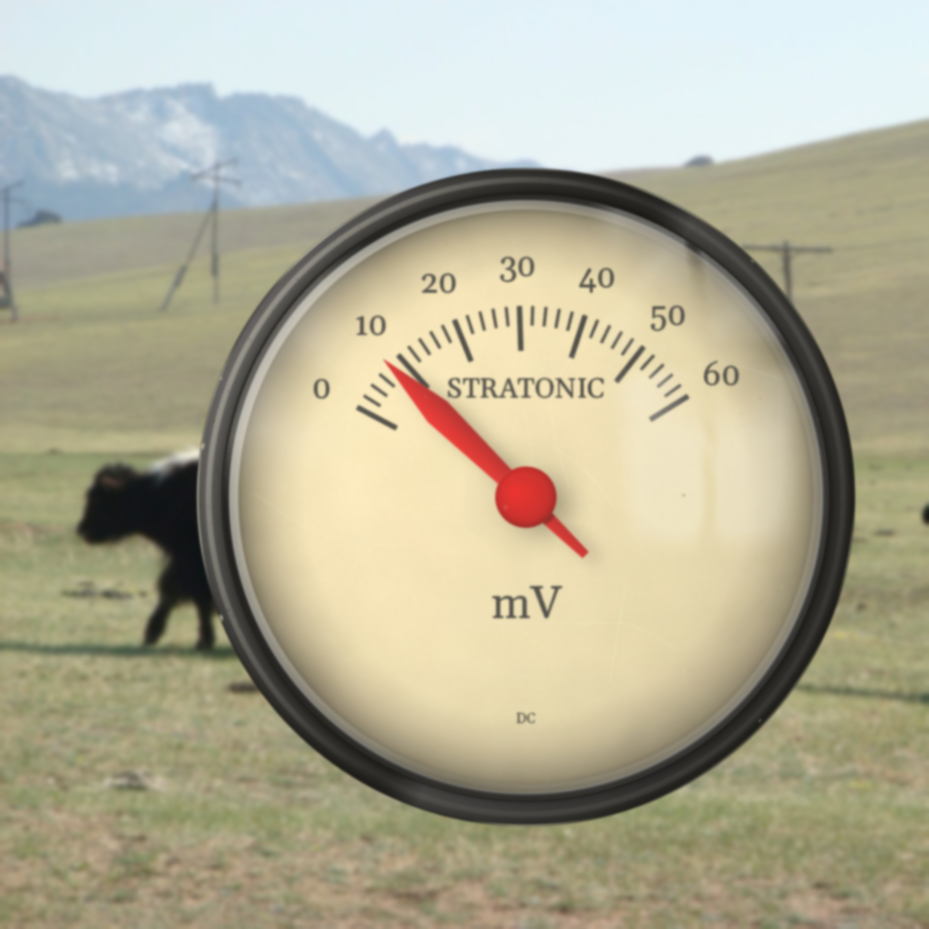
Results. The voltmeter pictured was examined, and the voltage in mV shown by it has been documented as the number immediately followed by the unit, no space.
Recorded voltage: 8mV
